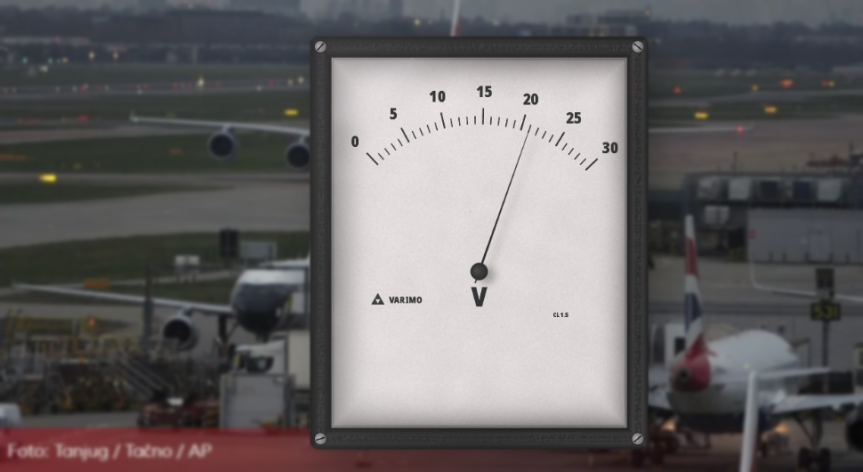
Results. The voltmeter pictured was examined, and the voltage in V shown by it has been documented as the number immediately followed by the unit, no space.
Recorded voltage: 21V
